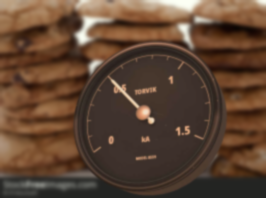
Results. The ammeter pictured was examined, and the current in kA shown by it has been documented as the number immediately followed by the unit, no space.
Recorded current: 0.5kA
